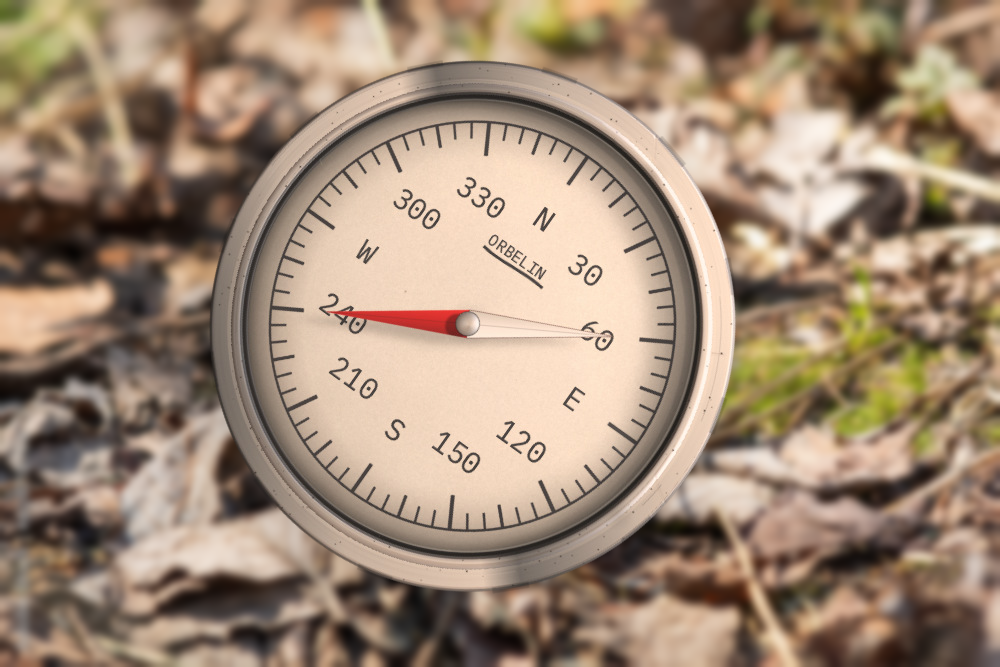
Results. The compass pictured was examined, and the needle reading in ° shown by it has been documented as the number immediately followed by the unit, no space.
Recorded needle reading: 240°
